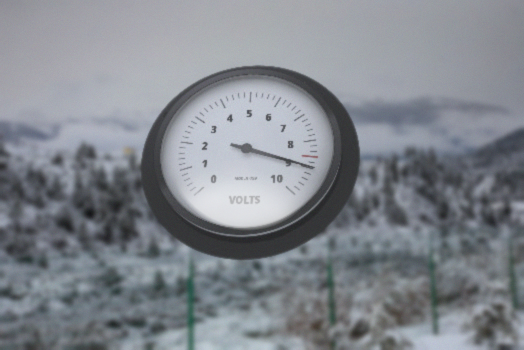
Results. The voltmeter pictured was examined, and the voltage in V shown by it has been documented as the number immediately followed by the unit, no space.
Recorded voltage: 9V
